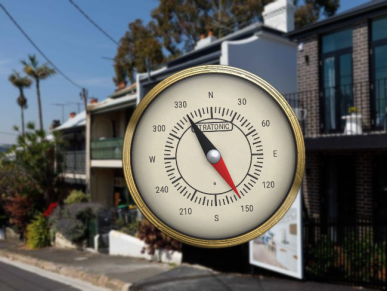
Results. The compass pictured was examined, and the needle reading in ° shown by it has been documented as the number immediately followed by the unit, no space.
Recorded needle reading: 150°
